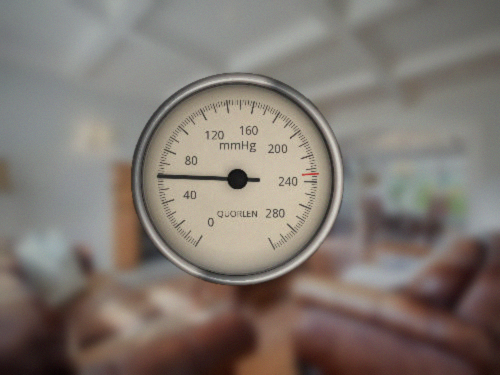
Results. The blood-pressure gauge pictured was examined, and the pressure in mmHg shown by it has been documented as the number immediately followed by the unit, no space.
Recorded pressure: 60mmHg
